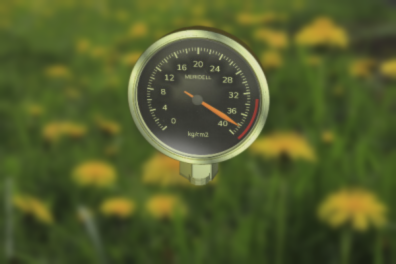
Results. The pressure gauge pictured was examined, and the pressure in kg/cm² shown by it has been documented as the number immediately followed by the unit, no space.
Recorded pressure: 38kg/cm²
